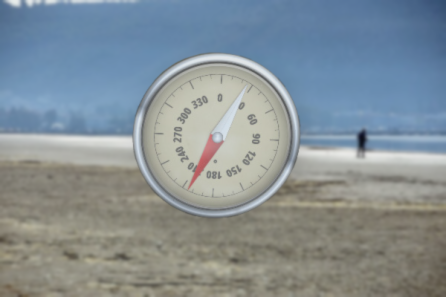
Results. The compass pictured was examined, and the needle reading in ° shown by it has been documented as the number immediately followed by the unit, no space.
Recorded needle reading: 205°
